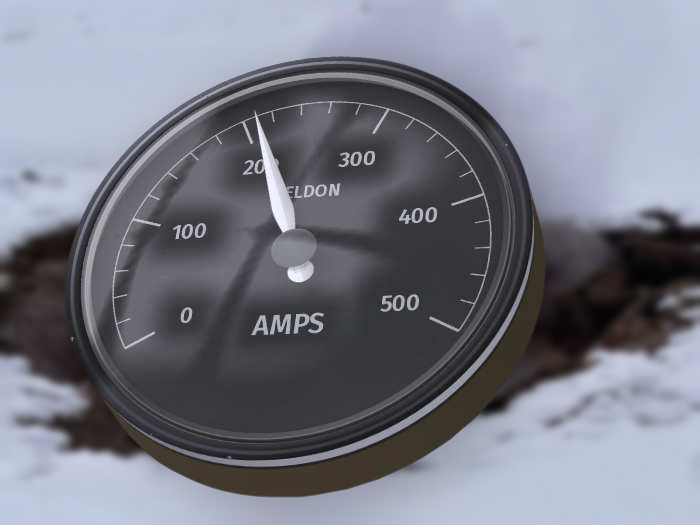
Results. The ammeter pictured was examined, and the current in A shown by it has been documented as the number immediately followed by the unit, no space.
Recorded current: 210A
